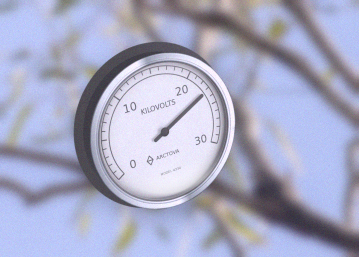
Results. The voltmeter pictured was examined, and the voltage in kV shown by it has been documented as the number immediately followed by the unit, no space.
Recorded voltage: 23kV
